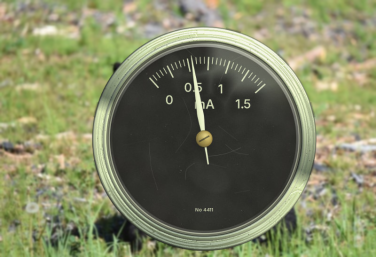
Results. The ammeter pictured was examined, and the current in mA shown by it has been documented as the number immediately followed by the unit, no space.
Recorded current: 0.55mA
